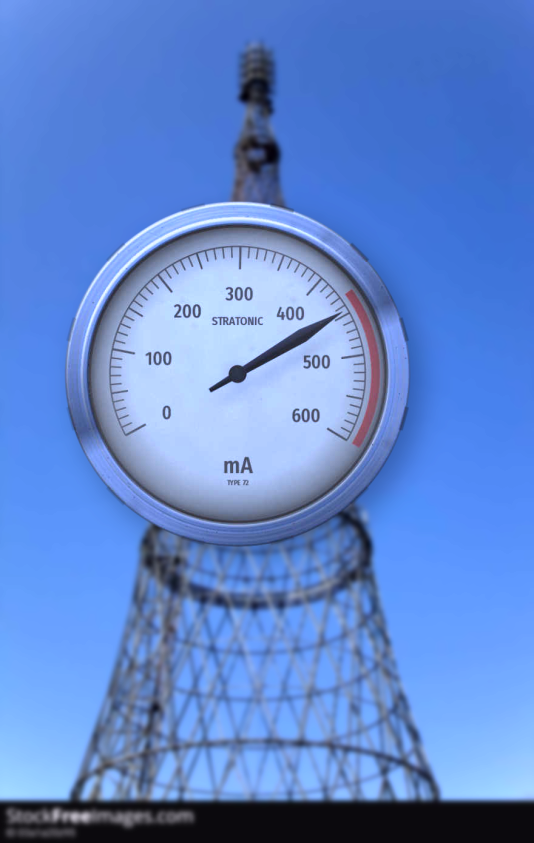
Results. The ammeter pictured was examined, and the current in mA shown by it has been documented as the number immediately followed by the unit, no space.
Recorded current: 445mA
